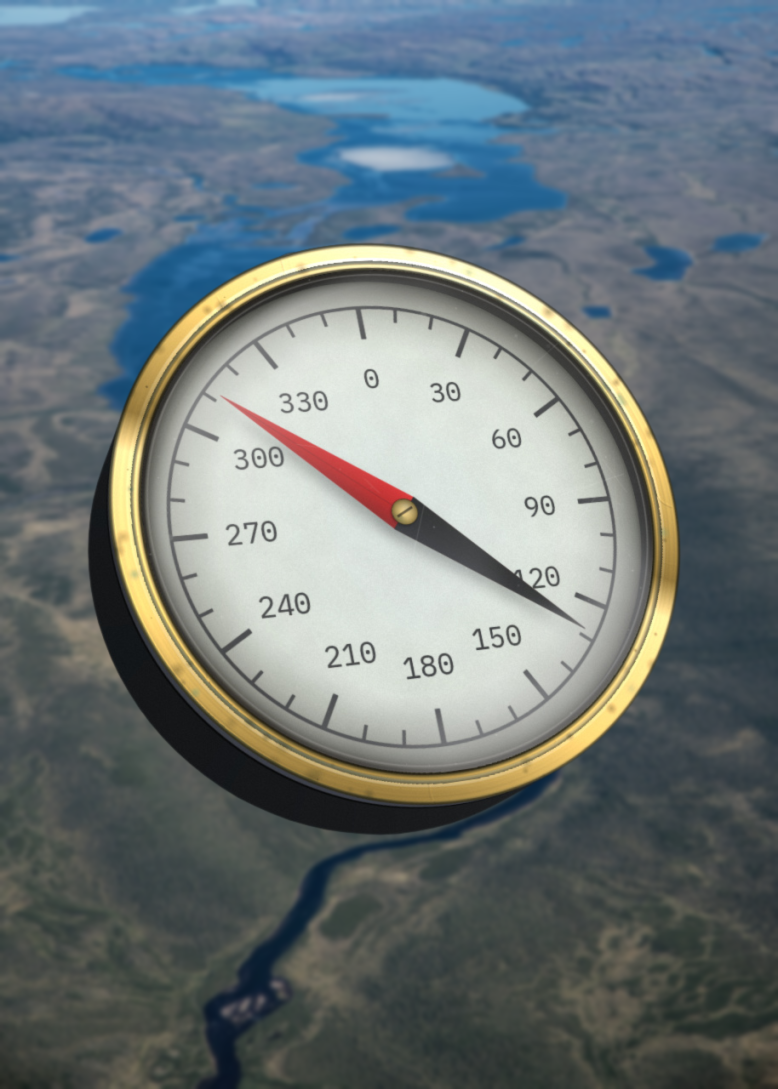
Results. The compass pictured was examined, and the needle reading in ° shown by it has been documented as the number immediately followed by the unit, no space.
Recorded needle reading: 310°
